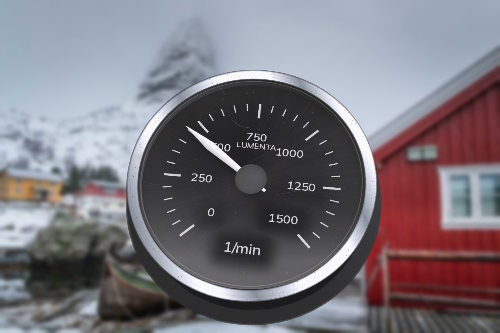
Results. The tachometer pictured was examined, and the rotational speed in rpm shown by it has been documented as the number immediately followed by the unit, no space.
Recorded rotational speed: 450rpm
